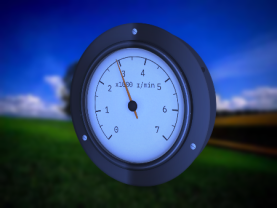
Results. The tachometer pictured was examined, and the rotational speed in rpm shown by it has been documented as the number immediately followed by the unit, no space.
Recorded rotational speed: 3000rpm
